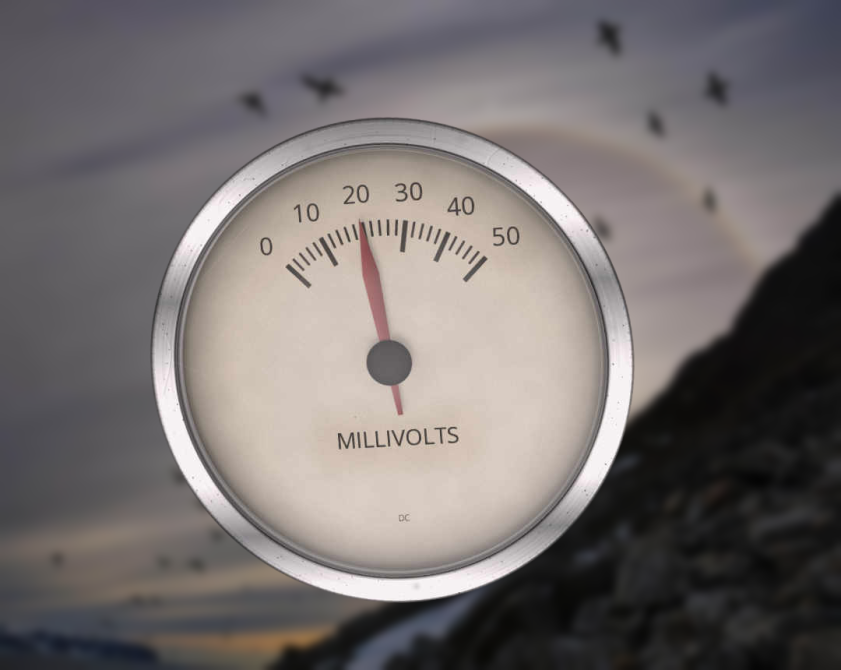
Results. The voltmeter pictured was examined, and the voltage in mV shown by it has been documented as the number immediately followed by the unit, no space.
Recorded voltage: 20mV
